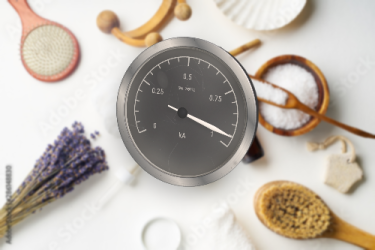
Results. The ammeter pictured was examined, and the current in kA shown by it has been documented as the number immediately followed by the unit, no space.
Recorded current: 0.95kA
